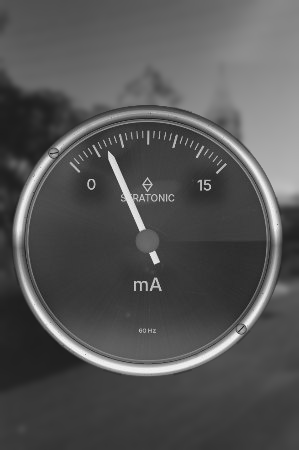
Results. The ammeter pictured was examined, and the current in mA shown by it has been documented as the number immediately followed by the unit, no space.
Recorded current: 3.5mA
